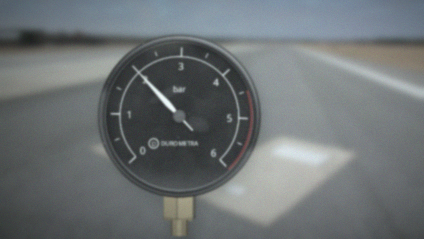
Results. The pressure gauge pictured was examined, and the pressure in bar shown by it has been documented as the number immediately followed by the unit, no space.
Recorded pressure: 2bar
